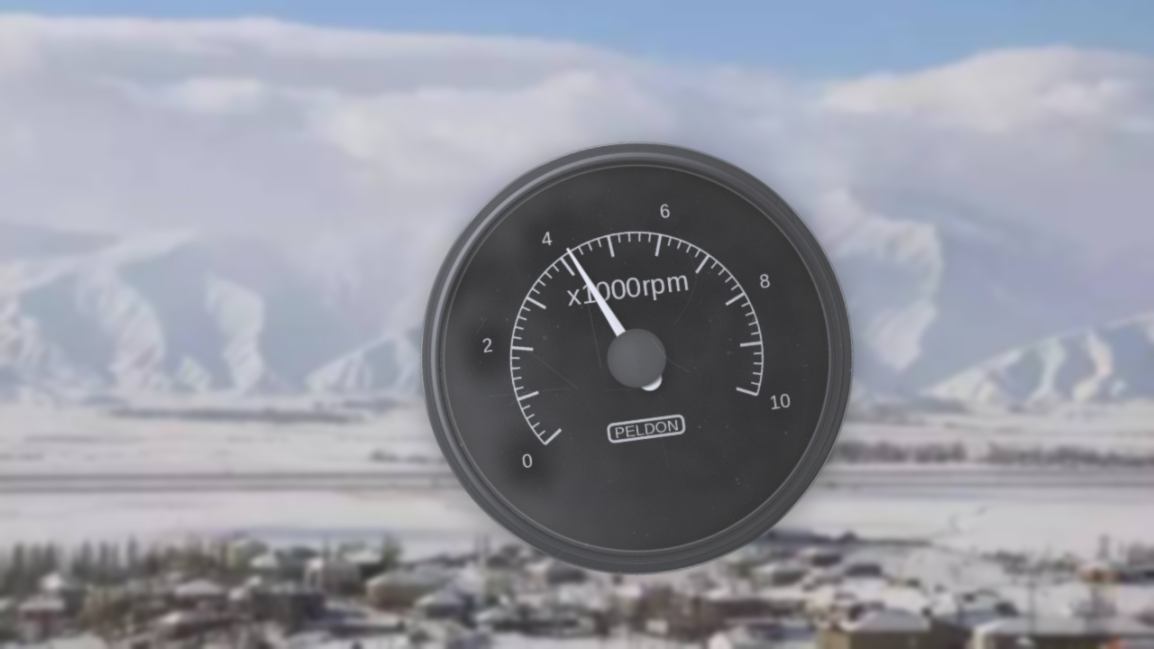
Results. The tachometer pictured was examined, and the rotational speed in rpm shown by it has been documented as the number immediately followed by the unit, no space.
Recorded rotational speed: 4200rpm
